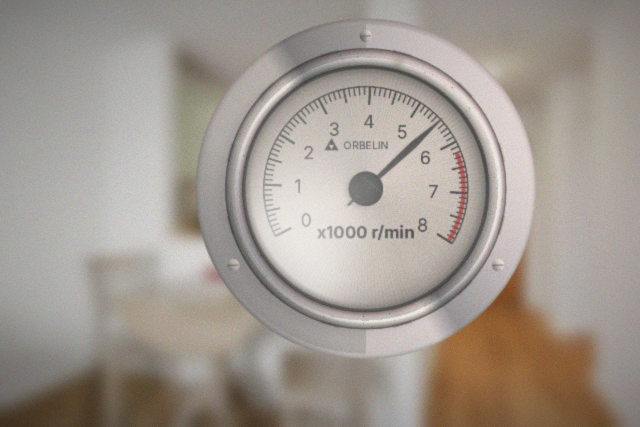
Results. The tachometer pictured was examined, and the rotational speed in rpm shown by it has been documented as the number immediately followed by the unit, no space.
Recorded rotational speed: 5500rpm
